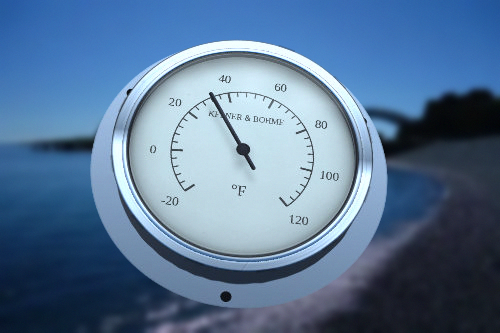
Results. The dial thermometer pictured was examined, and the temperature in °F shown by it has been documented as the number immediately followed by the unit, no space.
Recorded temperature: 32°F
